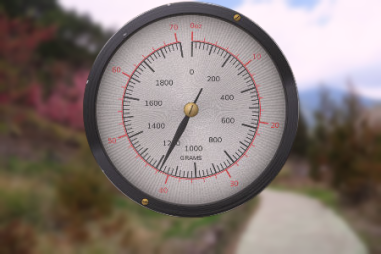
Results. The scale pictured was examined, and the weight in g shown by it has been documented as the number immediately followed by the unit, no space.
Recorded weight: 1180g
